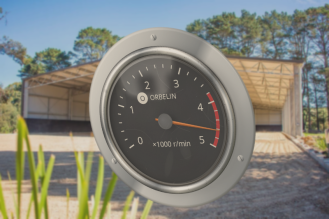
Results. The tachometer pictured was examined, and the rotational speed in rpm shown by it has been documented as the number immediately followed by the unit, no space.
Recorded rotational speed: 4600rpm
